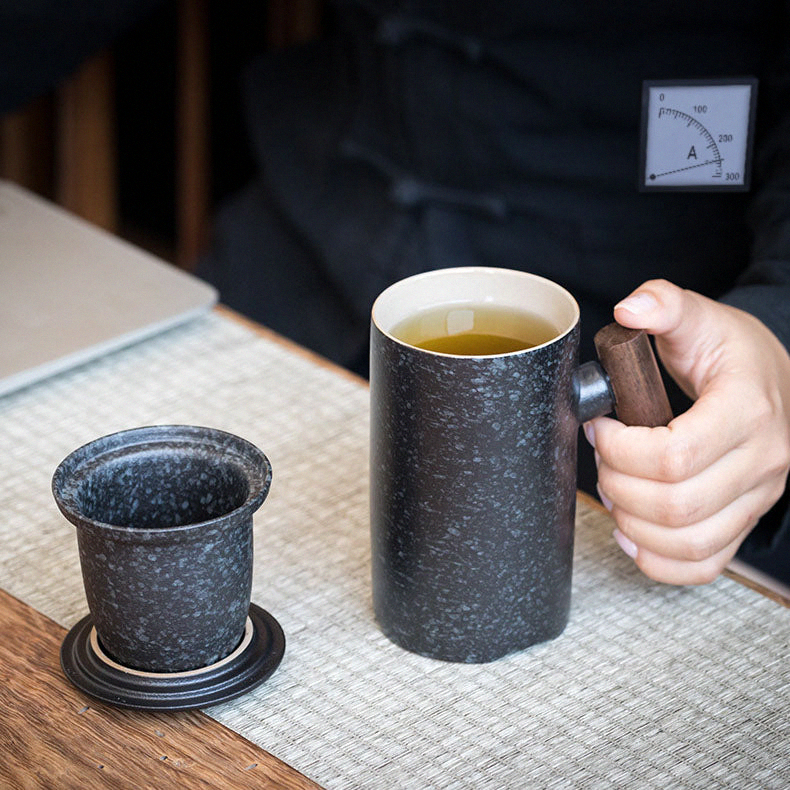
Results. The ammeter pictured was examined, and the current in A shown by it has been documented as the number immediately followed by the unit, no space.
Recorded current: 250A
